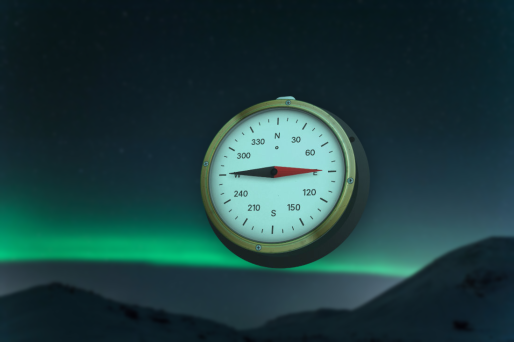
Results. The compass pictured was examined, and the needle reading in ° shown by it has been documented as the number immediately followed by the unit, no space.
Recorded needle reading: 90°
